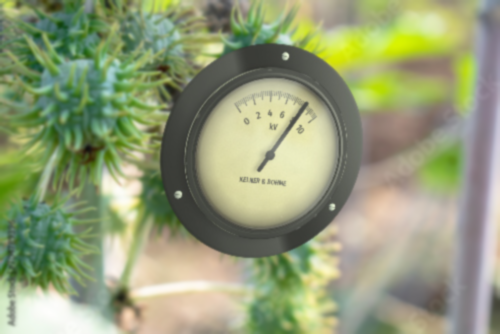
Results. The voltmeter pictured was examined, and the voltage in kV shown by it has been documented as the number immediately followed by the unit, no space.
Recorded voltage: 8kV
